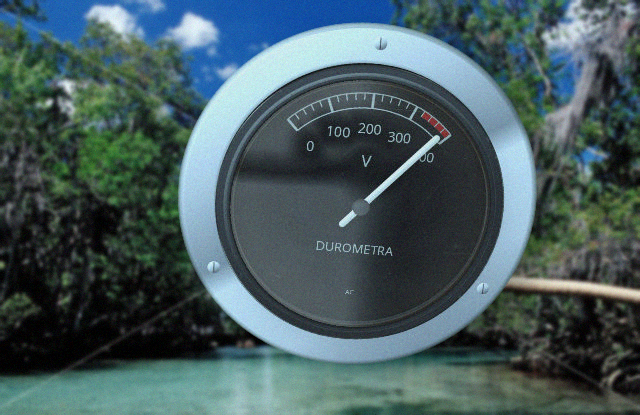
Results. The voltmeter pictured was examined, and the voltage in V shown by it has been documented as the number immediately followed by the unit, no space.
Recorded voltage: 380V
